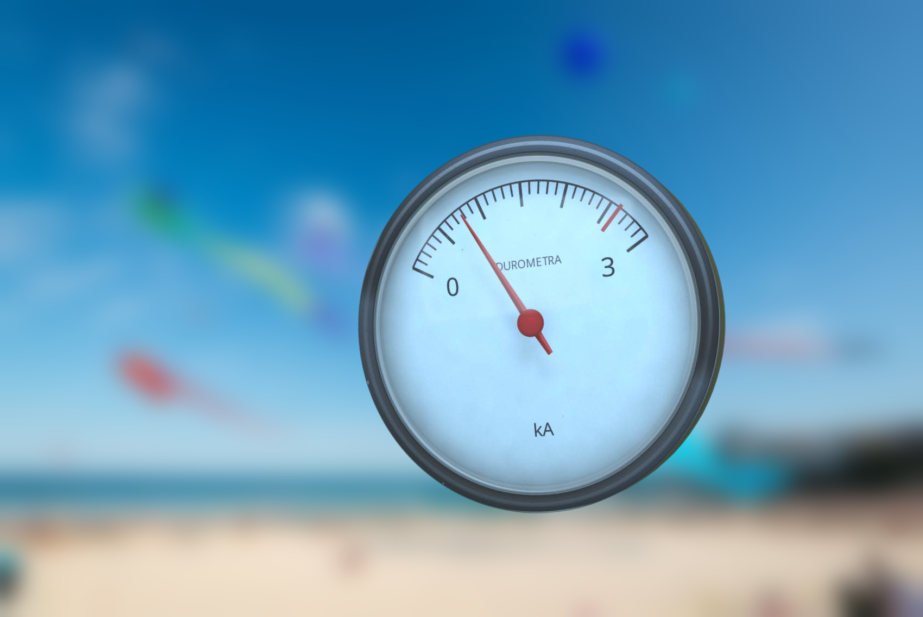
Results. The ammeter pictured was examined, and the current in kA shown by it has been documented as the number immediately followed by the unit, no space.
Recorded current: 0.8kA
